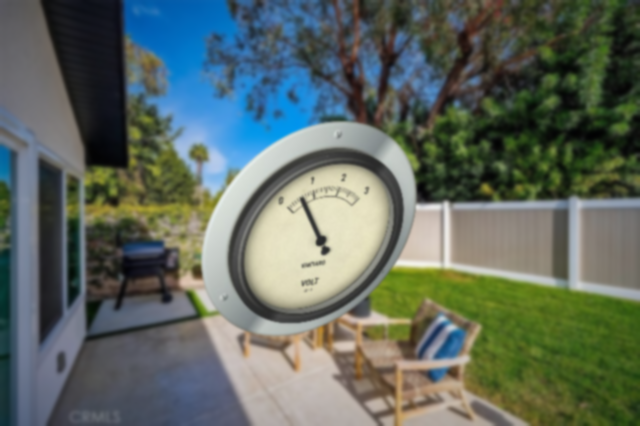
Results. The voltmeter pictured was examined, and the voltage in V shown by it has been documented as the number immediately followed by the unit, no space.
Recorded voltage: 0.5V
